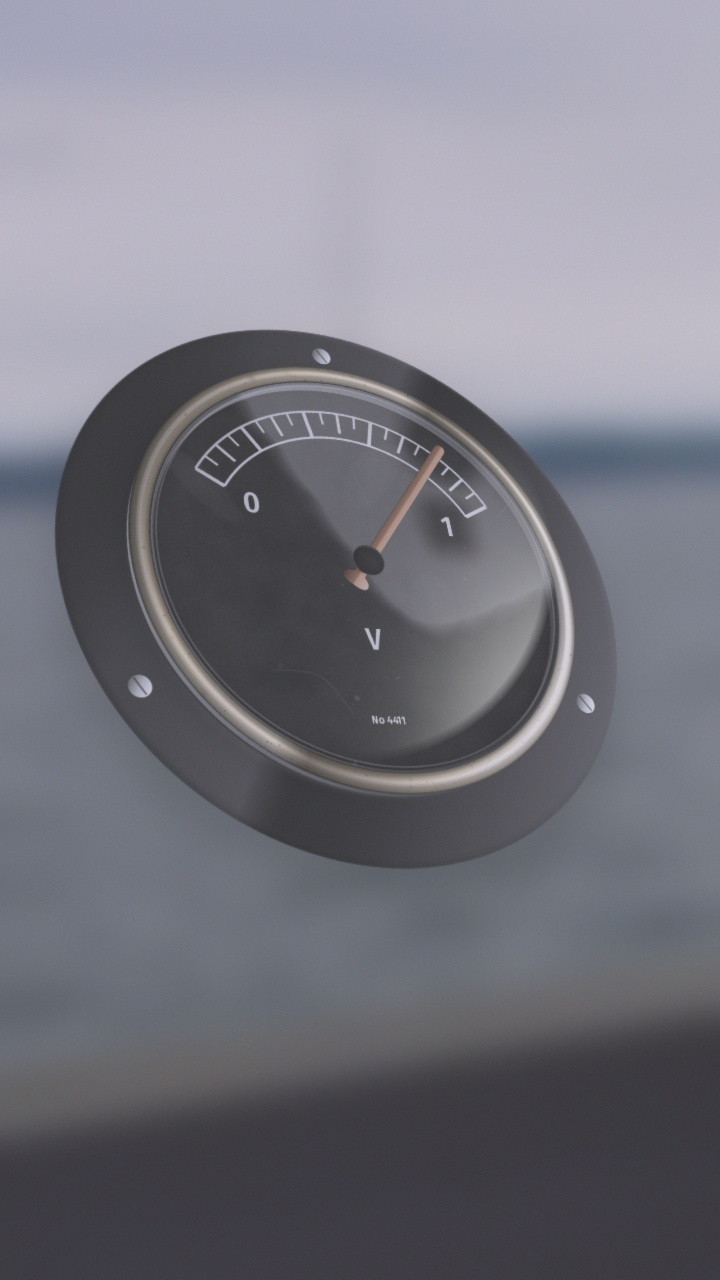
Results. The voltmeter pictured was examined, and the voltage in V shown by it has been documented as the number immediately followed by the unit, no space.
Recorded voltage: 0.8V
